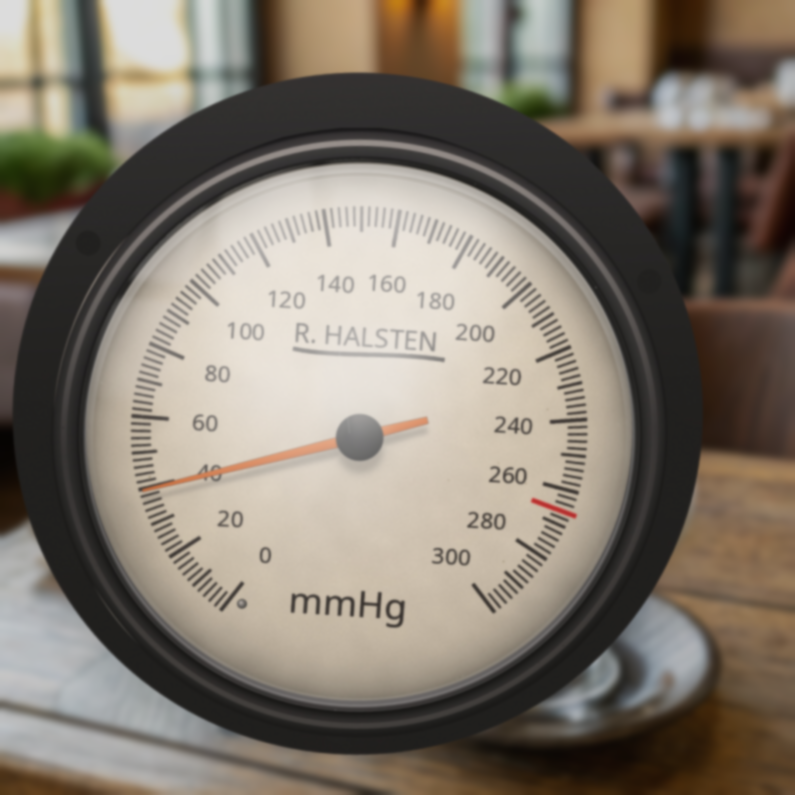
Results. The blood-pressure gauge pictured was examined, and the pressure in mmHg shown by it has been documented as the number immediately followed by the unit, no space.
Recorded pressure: 40mmHg
